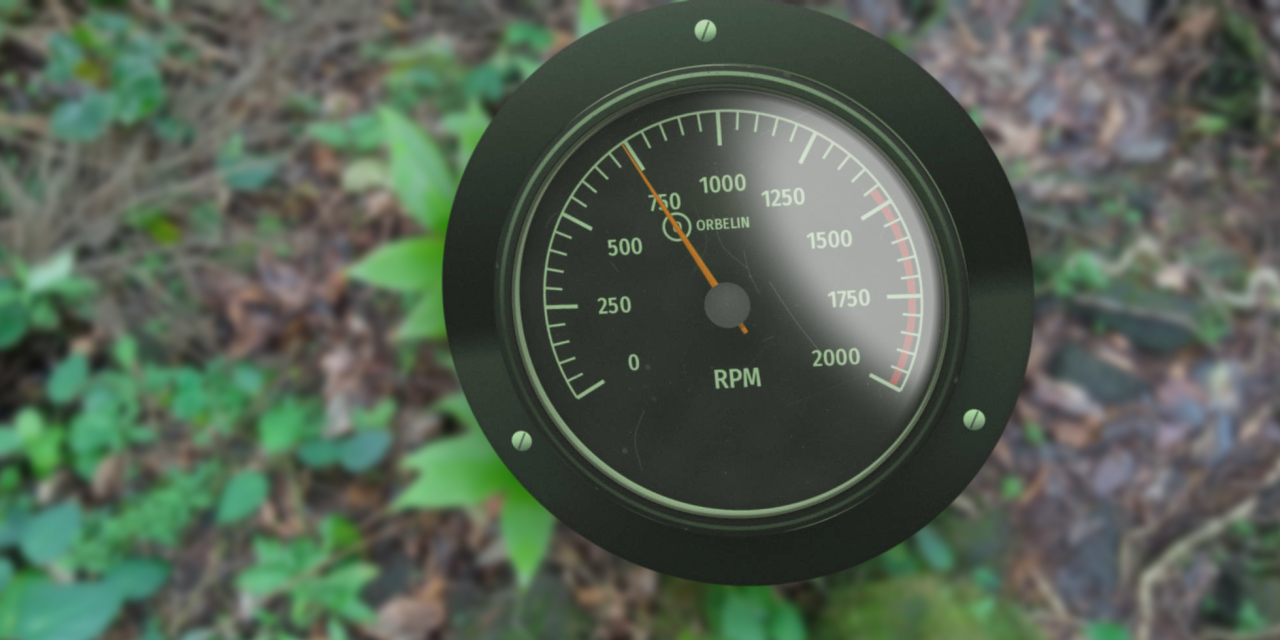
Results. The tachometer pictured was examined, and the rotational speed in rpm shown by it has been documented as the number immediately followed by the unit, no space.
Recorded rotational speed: 750rpm
